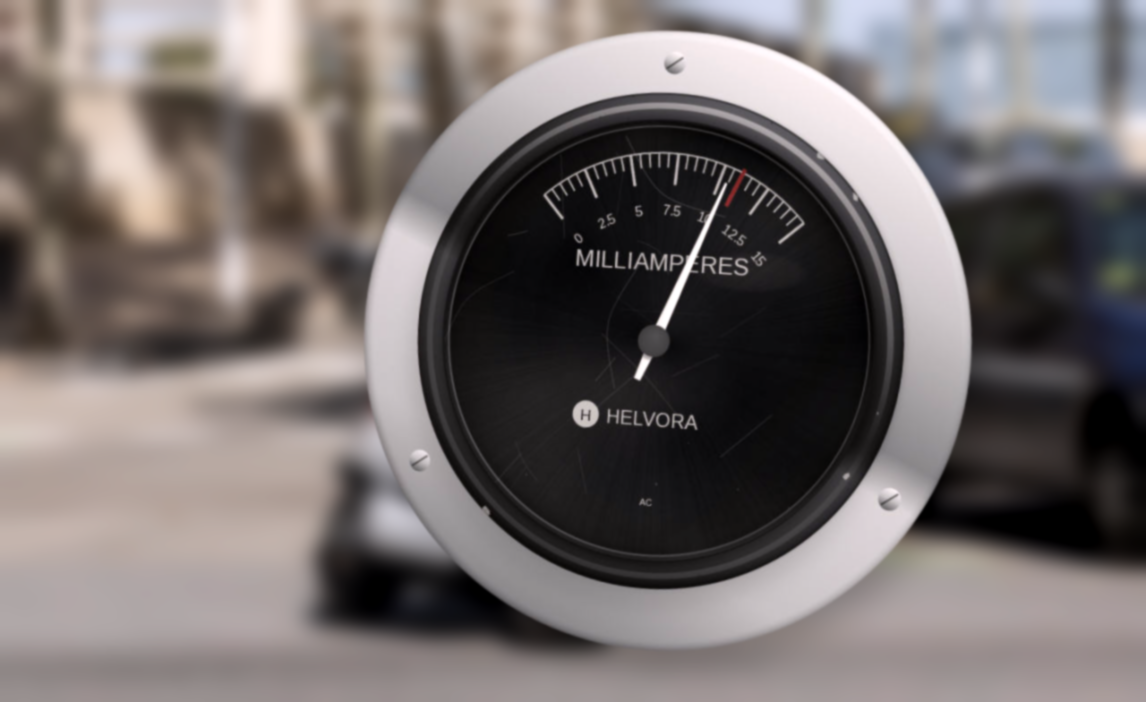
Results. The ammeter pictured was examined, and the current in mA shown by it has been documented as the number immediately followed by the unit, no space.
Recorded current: 10.5mA
